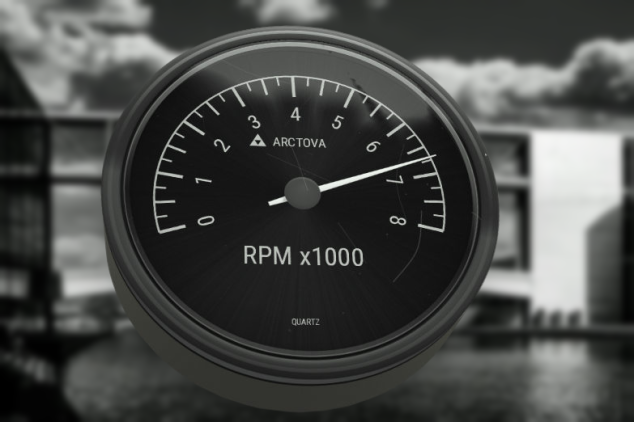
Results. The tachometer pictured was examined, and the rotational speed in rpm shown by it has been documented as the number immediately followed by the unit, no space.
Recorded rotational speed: 6750rpm
